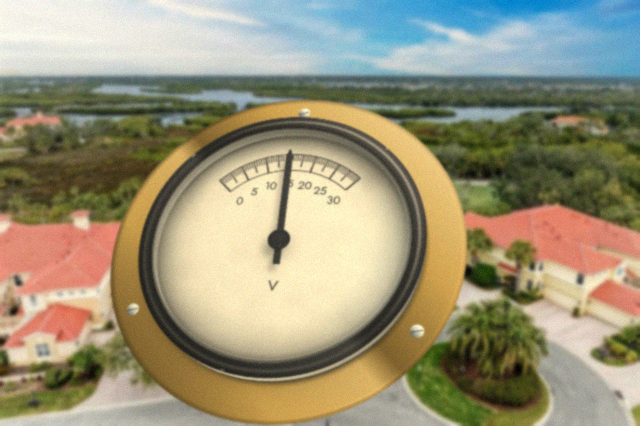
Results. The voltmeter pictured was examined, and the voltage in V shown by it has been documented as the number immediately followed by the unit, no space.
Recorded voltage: 15V
